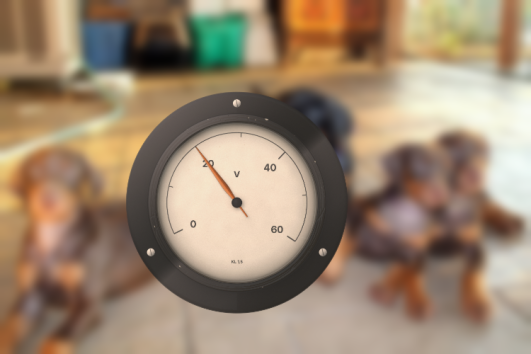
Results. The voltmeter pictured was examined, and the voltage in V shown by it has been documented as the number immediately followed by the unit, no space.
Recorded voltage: 20V
